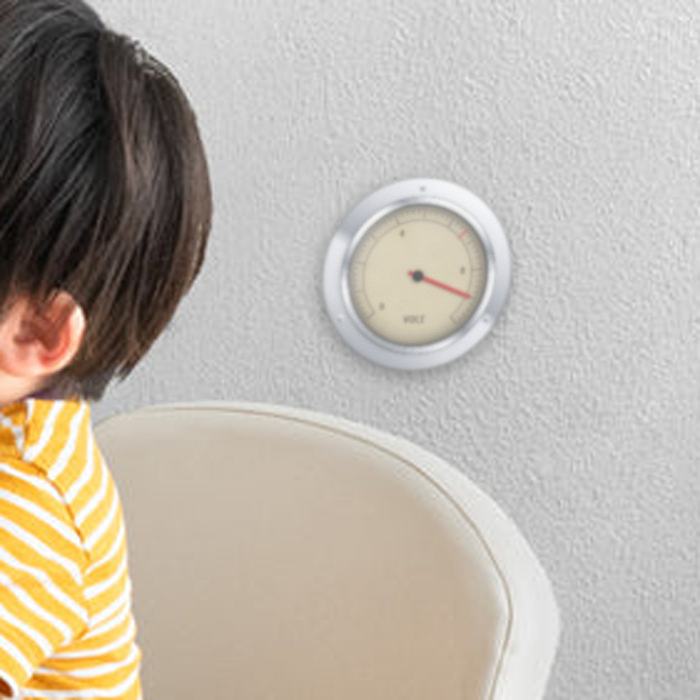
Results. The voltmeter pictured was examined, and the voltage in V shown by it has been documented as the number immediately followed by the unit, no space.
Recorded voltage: 9V
